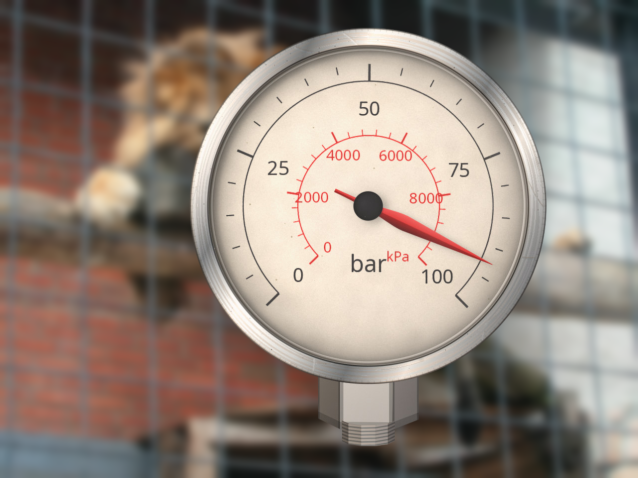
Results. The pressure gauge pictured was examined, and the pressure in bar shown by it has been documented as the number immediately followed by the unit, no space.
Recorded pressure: 92.5bar
